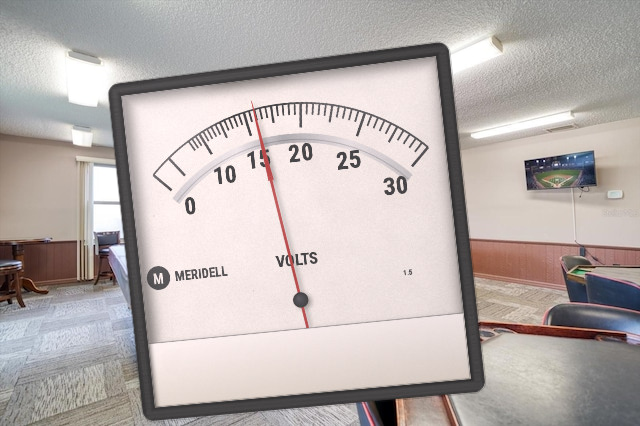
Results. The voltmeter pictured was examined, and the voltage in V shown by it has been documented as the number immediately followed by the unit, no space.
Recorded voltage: 16V
